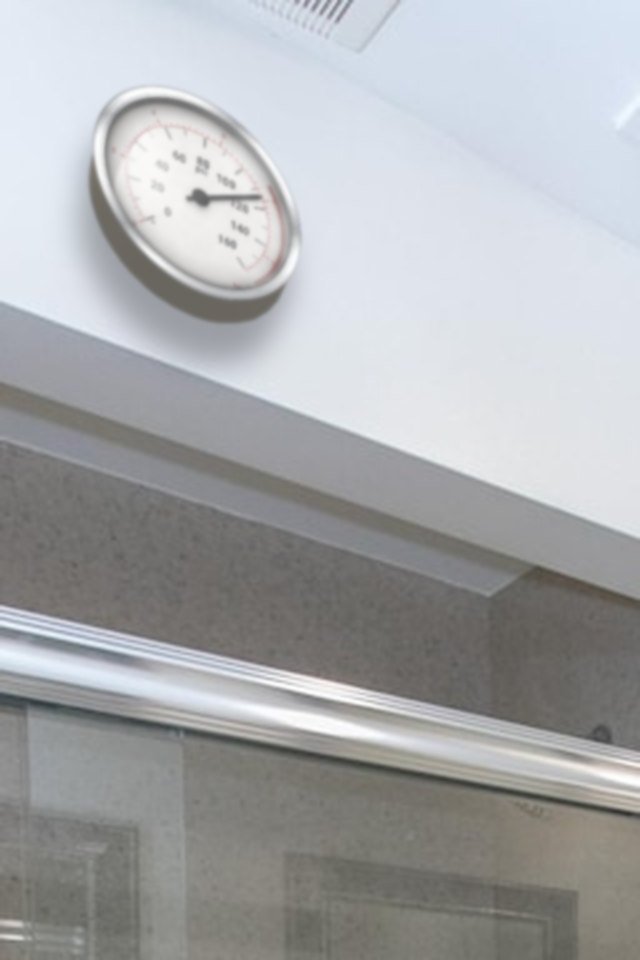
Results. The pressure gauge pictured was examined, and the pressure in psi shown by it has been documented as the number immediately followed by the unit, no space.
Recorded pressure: 115psi
